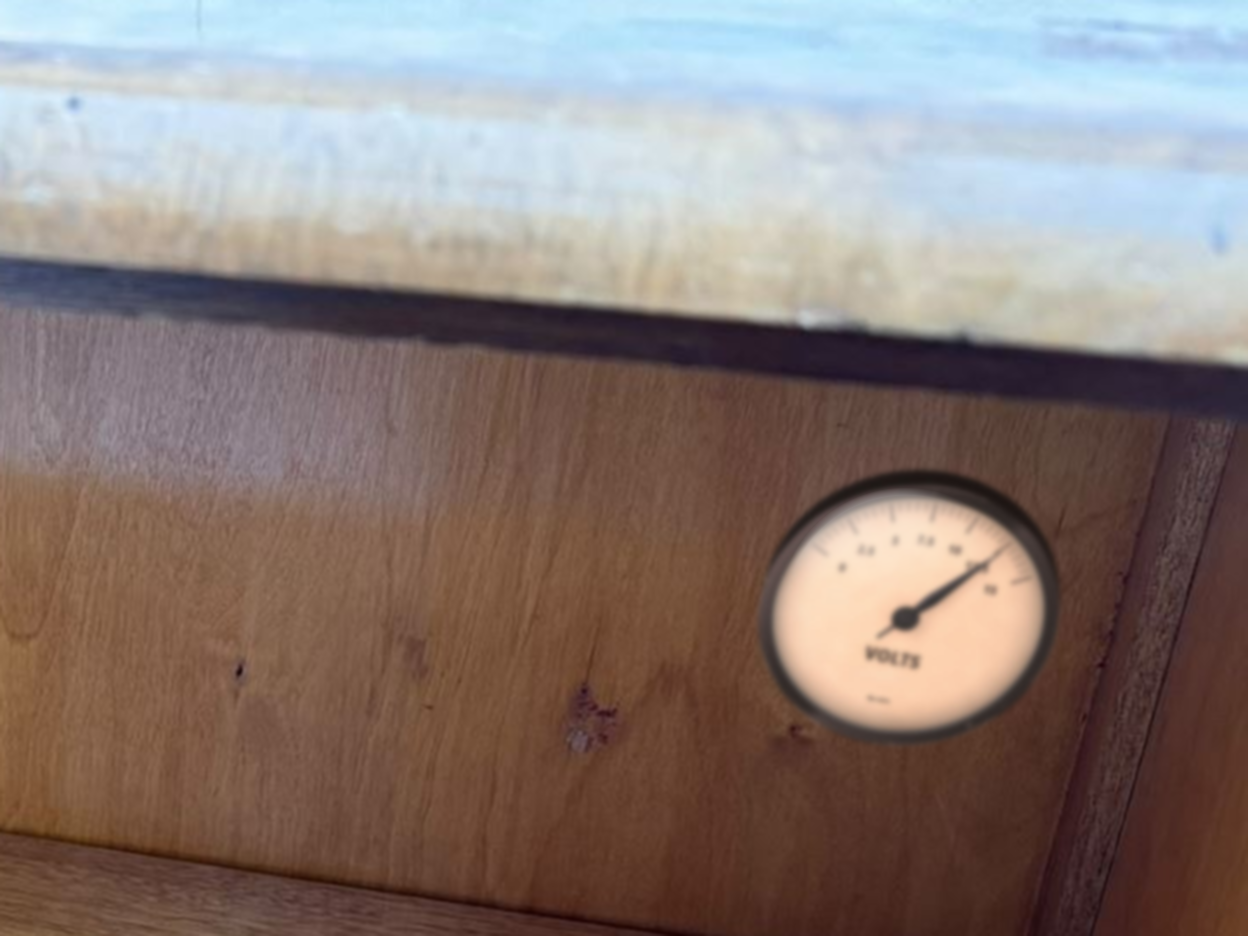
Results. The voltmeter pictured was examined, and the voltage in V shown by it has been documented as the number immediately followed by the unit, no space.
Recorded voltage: 12.5V
